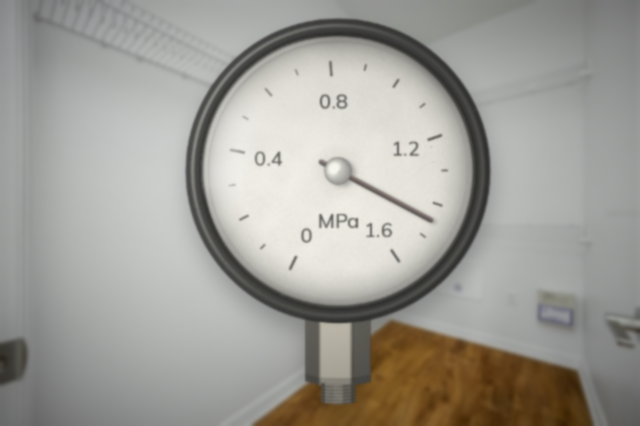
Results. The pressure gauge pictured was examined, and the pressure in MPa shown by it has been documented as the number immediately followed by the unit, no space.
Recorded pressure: 1.45MPa
